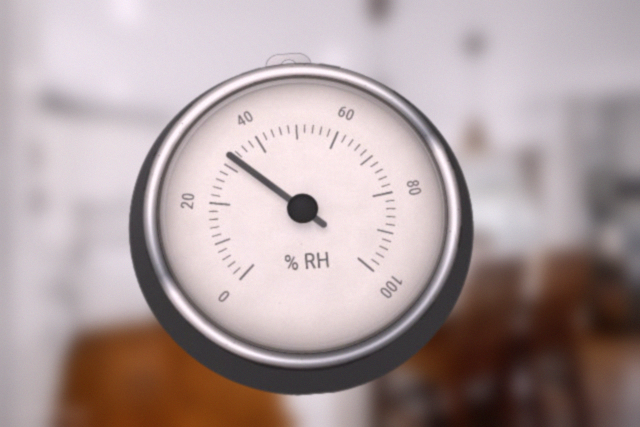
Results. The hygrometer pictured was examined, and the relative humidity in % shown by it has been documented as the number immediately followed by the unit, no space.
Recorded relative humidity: 32%
